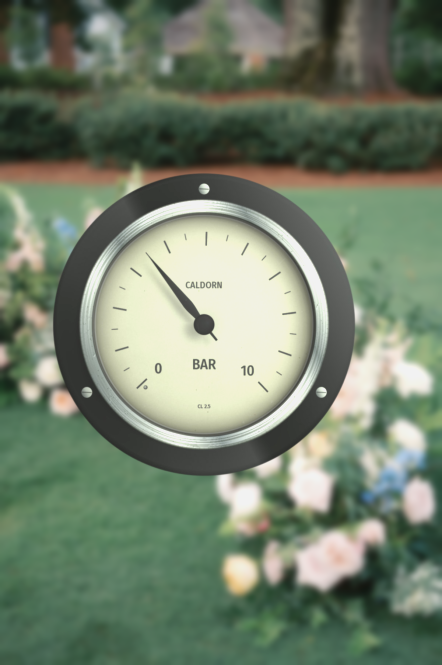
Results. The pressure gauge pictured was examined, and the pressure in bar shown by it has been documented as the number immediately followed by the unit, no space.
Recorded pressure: 3.5bar
